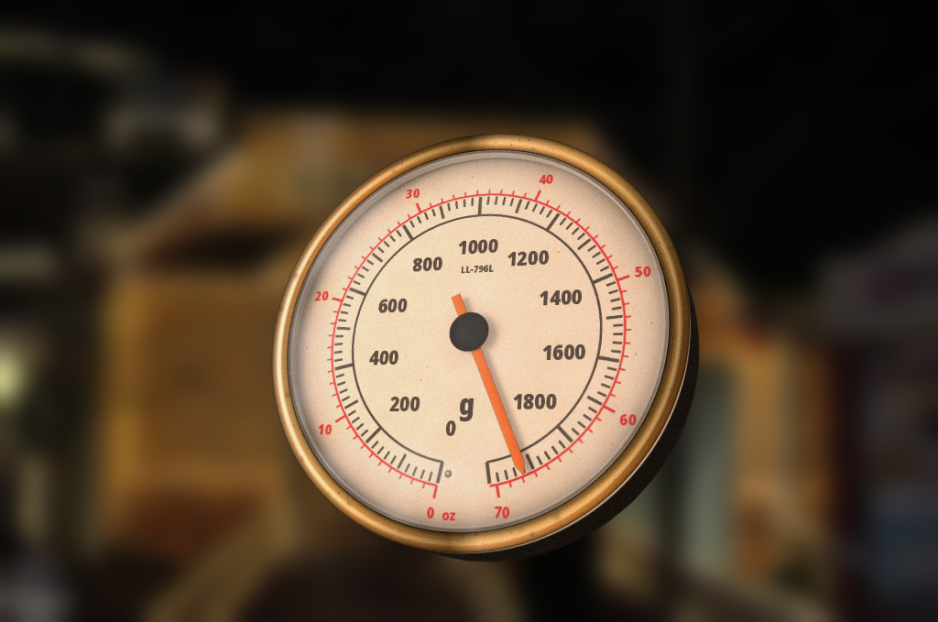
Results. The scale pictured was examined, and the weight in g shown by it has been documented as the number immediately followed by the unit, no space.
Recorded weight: 1920g
